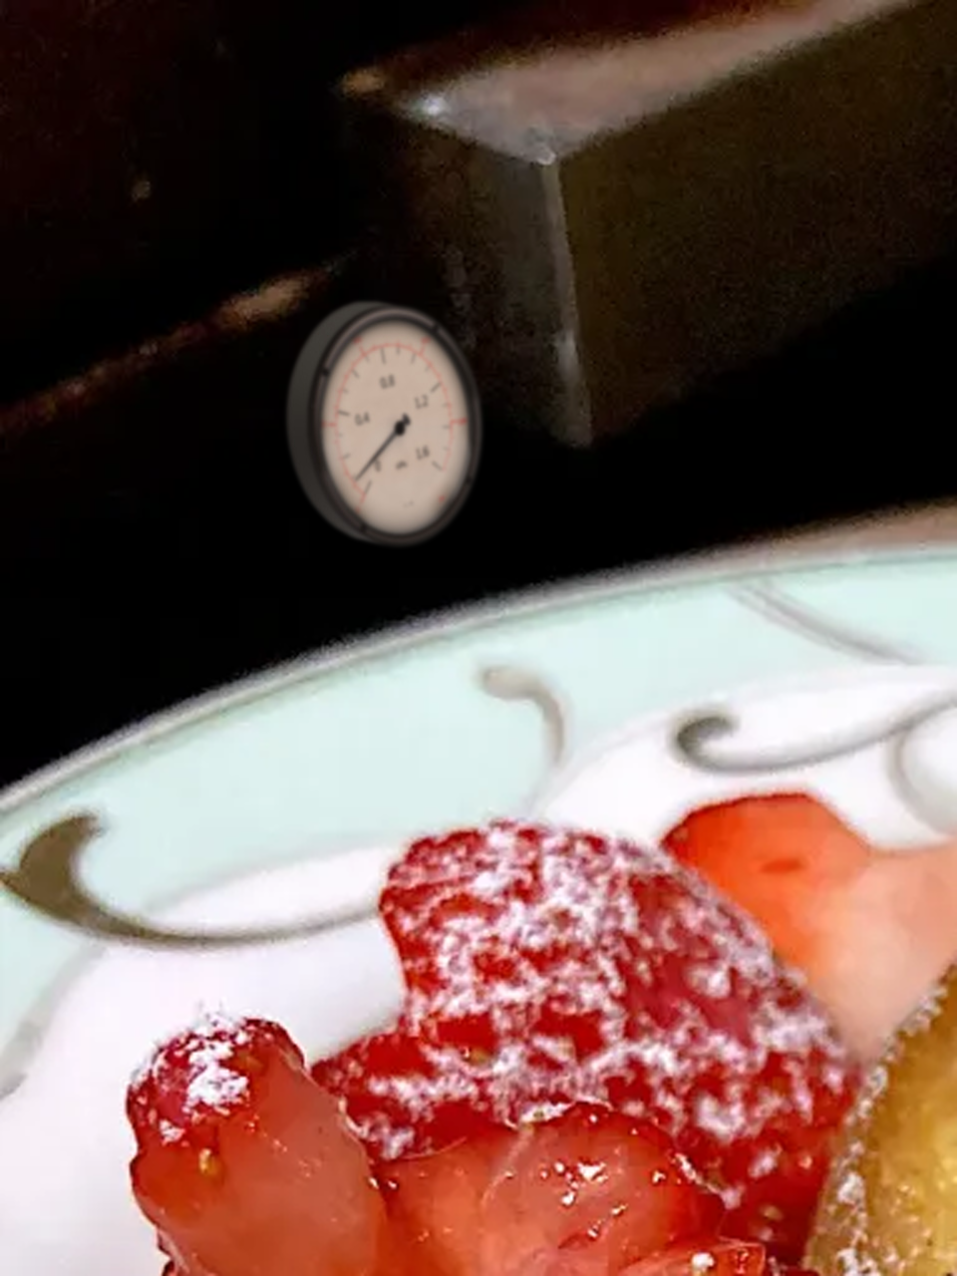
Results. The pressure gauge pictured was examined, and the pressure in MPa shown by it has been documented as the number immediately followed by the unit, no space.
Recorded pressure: 0.1MPa
